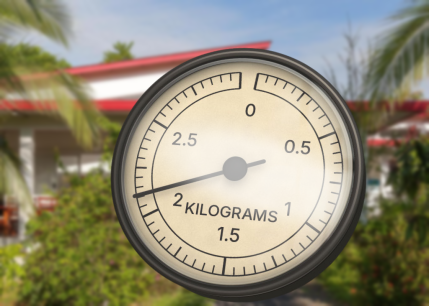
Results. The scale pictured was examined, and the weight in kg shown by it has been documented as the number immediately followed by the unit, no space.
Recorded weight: 2.1kg
